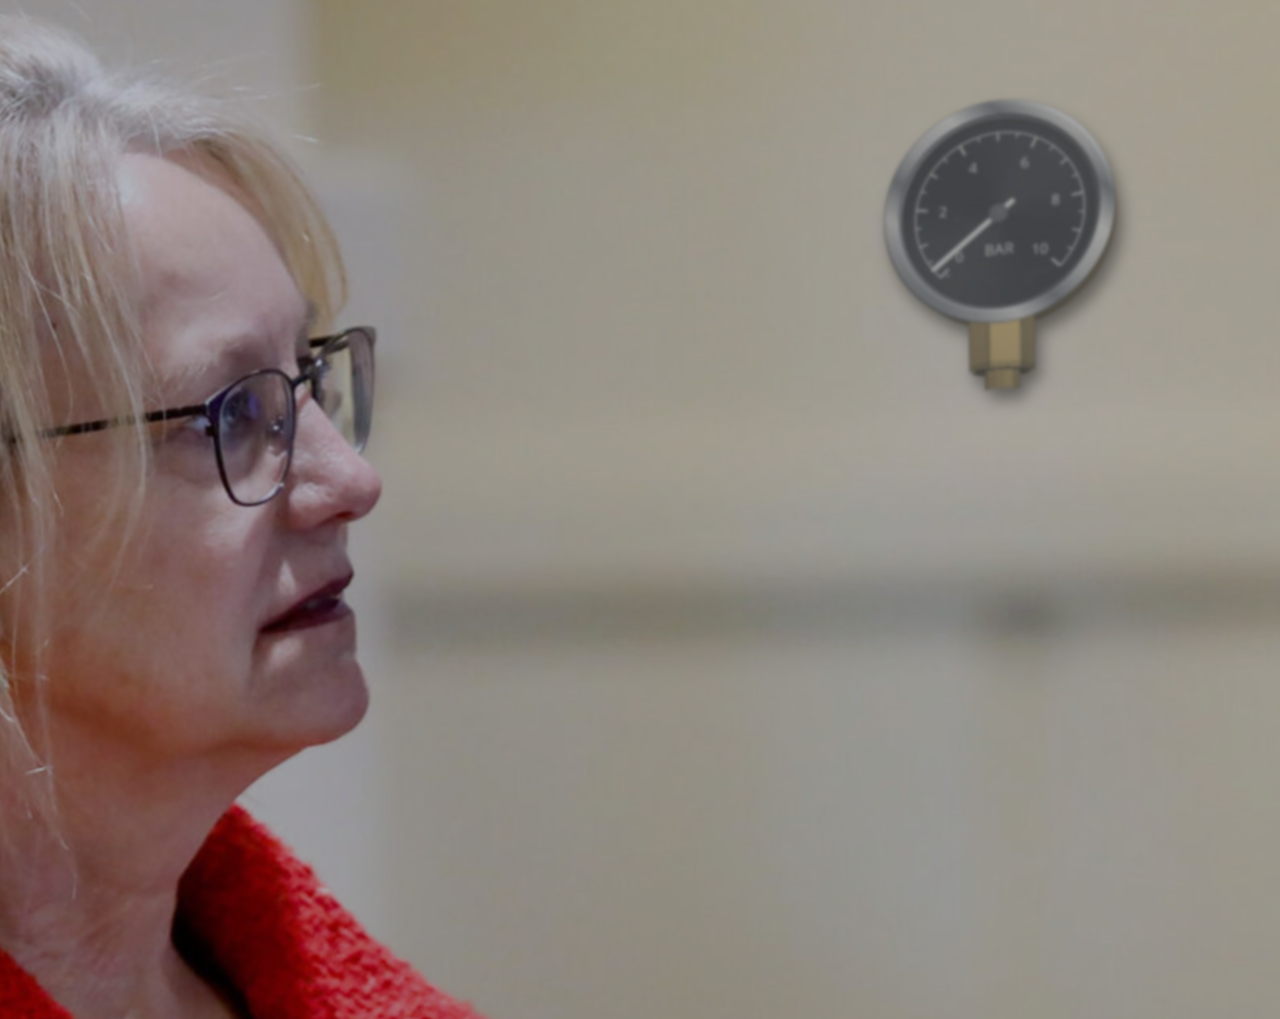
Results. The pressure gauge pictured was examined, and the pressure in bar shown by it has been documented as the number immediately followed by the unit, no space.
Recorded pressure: 0.25bar
